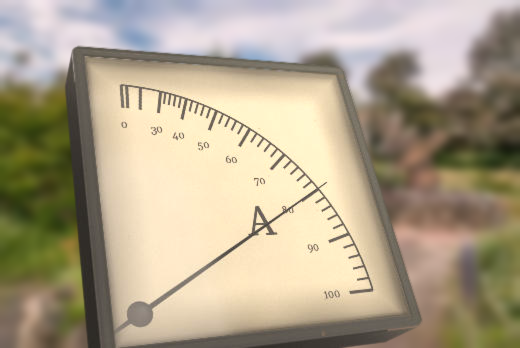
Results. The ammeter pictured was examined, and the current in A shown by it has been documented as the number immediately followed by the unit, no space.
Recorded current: 80A
